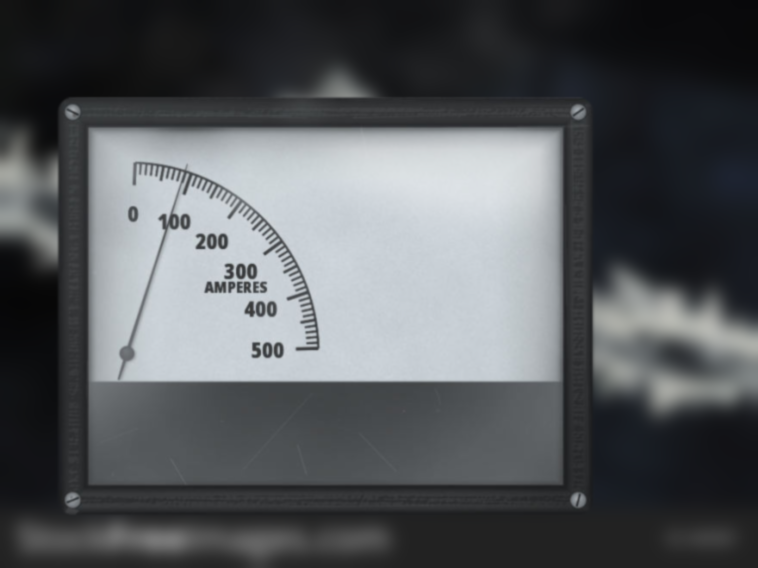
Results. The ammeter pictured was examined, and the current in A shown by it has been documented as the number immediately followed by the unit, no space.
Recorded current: 90A
